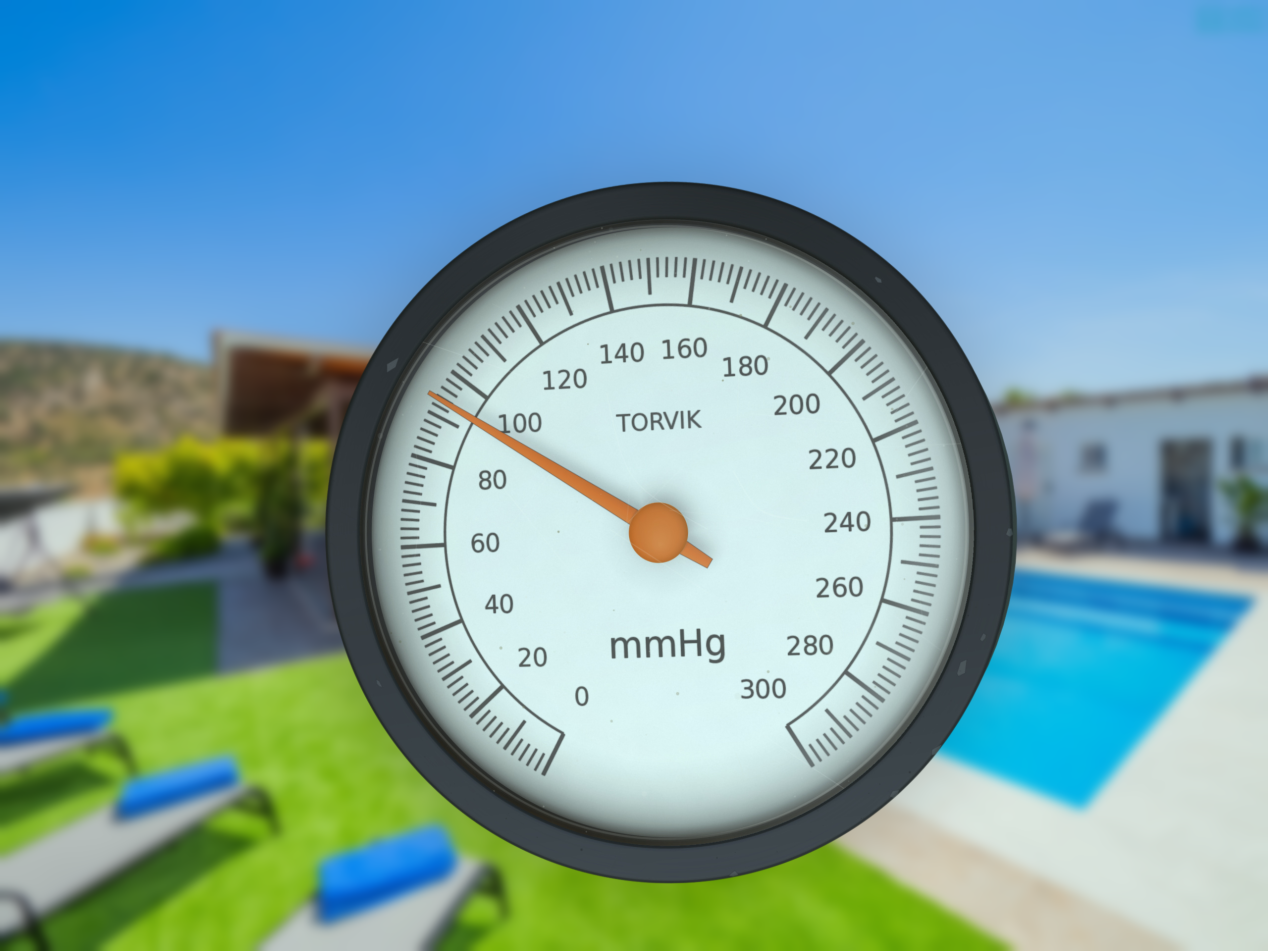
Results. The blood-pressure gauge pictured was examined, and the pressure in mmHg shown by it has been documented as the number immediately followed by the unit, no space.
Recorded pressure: 94mmHg
